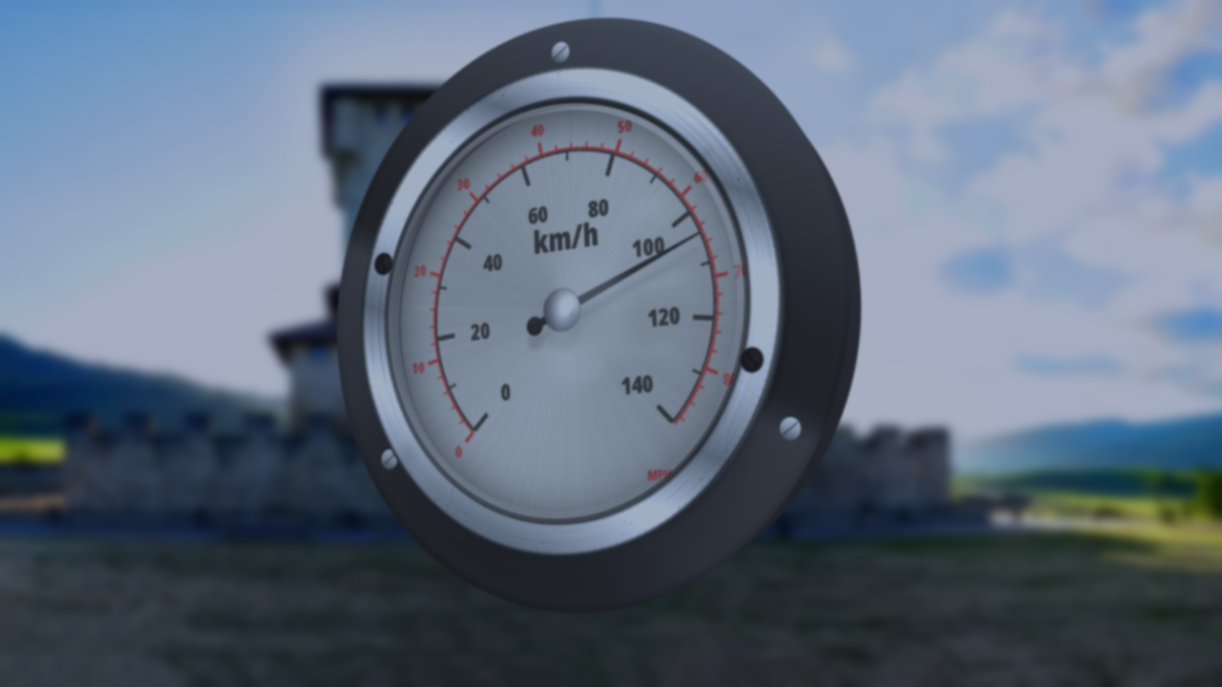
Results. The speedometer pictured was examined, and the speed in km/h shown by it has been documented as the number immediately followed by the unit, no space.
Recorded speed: 105km/h
